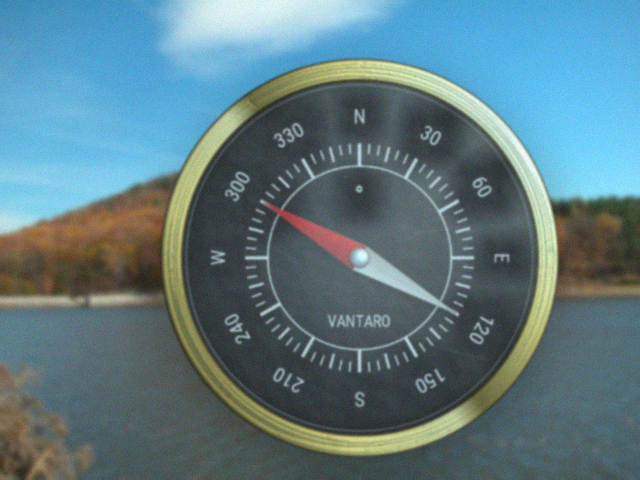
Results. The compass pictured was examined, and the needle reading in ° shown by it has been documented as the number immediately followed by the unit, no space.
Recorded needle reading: 300°
